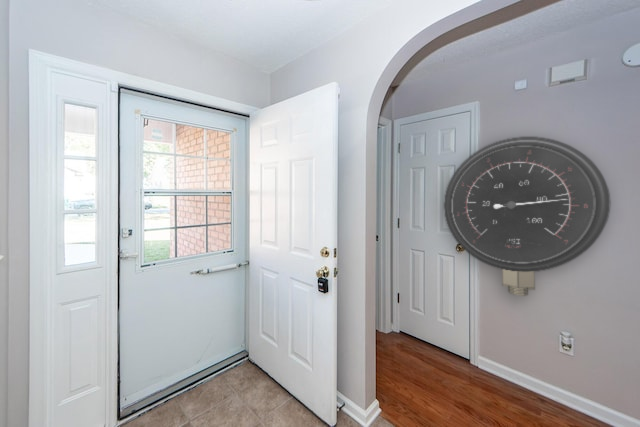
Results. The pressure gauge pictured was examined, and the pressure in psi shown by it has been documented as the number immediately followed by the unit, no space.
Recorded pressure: 82.5psi
